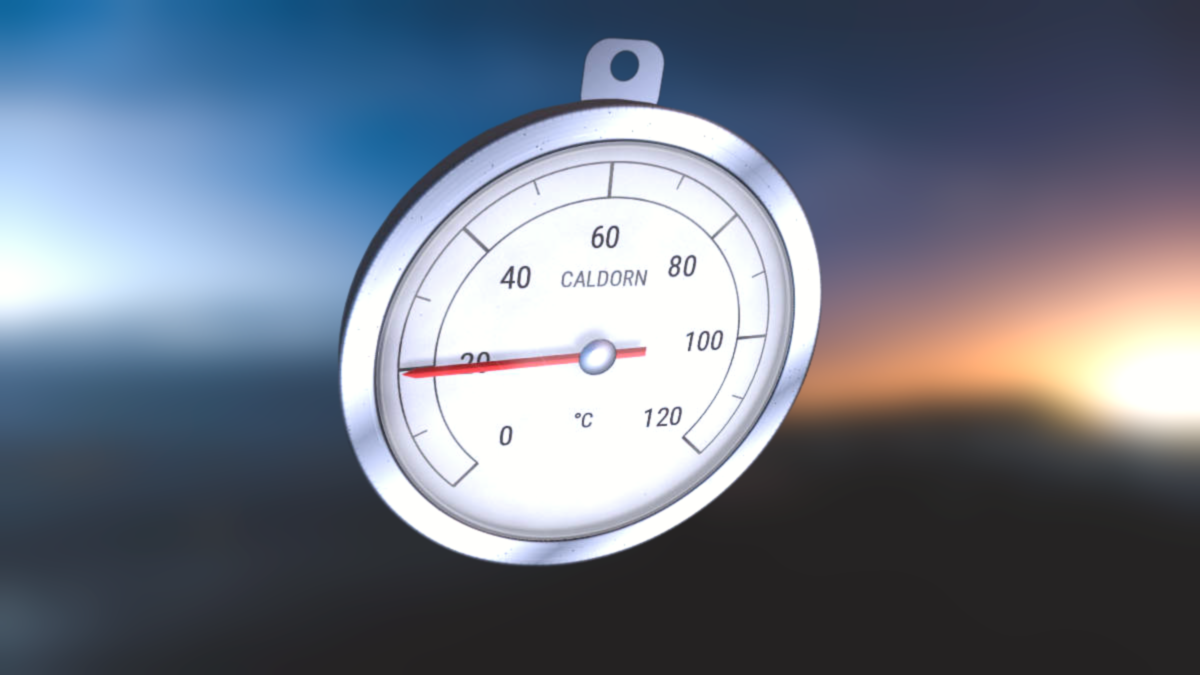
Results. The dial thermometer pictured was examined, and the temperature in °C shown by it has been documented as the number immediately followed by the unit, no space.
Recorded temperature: 20°C
